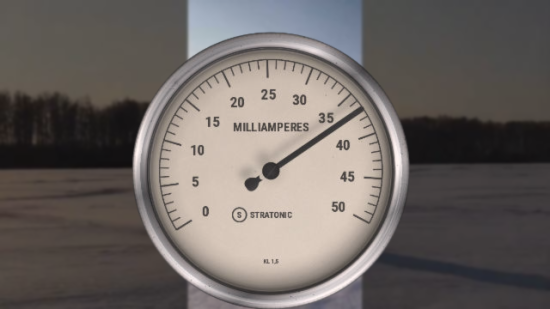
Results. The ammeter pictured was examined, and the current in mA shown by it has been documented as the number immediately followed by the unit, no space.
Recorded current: 37mA
